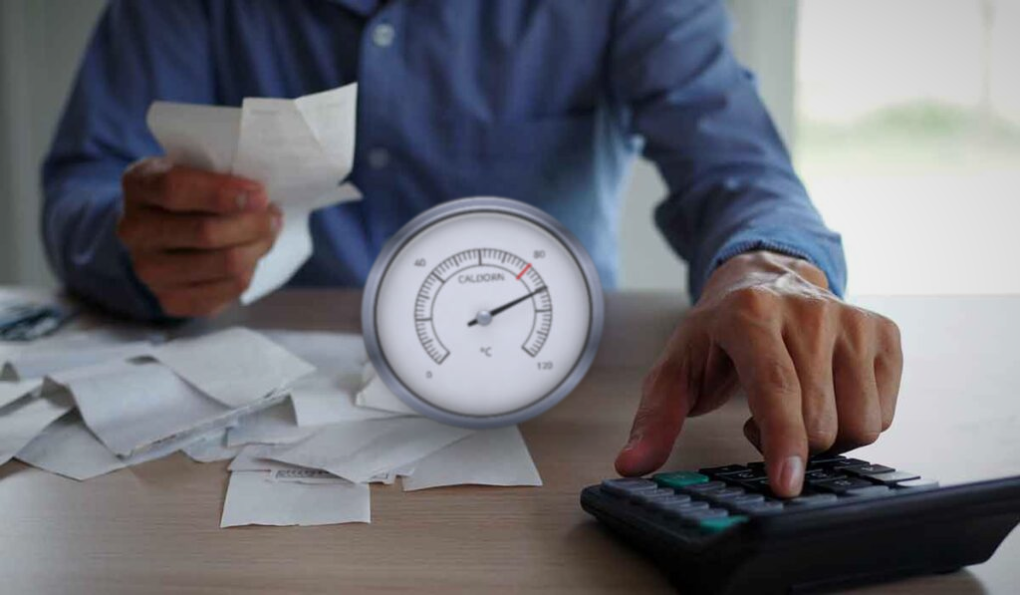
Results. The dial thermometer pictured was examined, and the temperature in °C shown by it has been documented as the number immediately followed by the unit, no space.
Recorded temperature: 90°C
